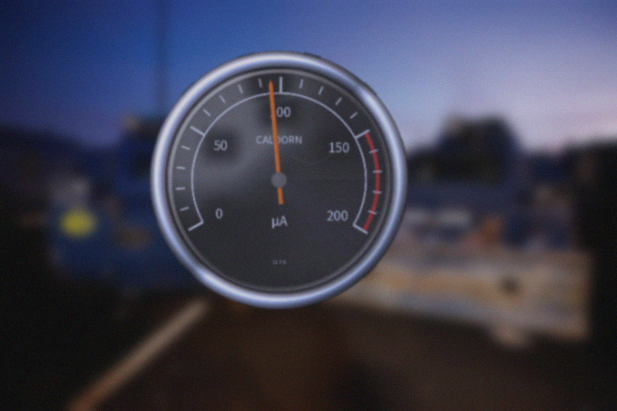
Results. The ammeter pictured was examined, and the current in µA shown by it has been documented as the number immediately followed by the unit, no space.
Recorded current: 95µA
